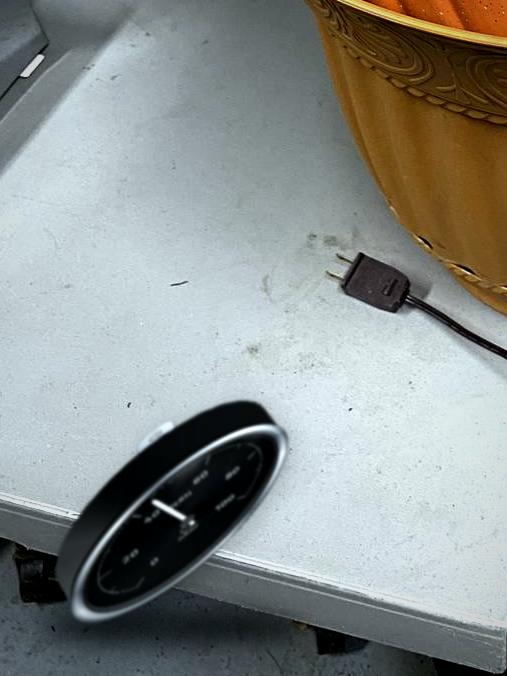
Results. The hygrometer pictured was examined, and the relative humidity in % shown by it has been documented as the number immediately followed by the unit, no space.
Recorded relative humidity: 45%
